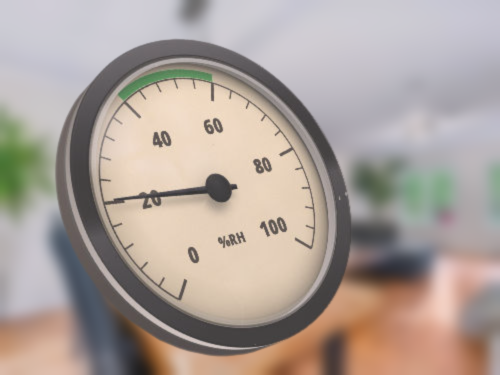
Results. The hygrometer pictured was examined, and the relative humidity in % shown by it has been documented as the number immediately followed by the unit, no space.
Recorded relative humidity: 20%
